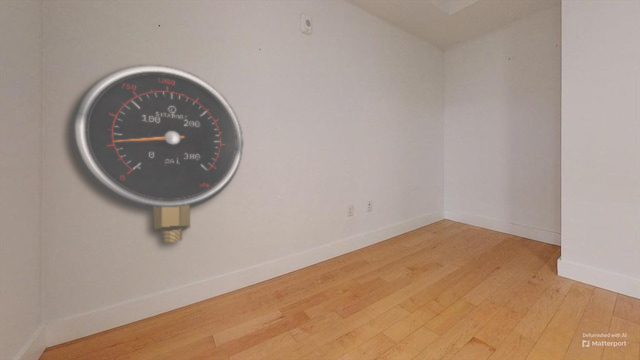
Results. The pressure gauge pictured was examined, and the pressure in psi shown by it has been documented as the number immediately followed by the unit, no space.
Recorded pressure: 40psi
